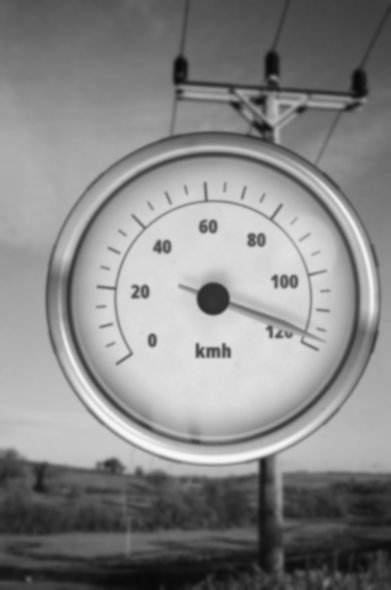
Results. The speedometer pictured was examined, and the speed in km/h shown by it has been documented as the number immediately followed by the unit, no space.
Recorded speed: 117.5km/h
